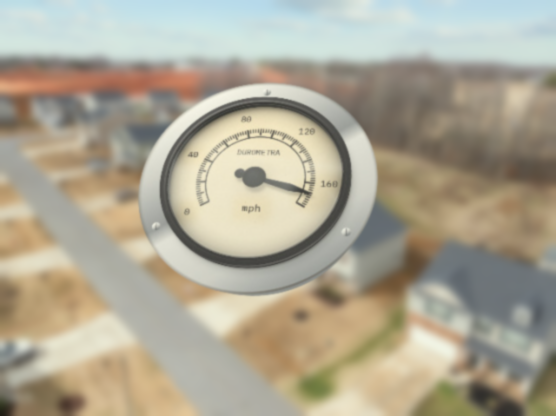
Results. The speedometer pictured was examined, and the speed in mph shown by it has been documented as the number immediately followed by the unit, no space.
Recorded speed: 170mph
